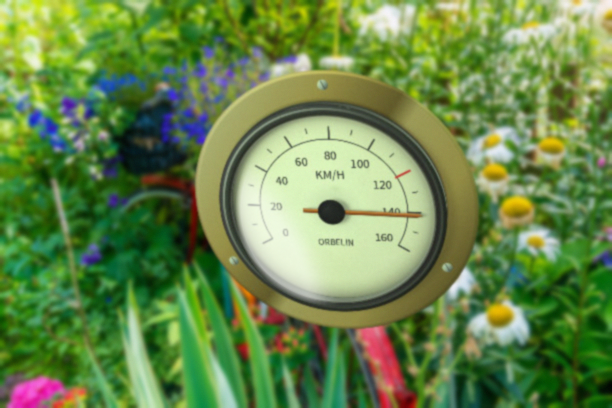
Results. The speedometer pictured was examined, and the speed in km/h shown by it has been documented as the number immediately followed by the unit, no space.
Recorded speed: 140km/h
